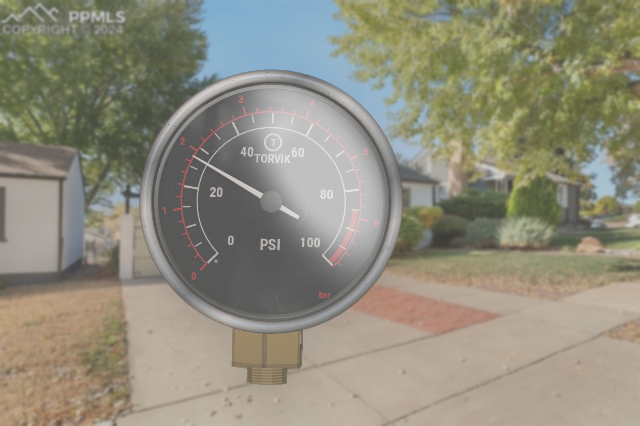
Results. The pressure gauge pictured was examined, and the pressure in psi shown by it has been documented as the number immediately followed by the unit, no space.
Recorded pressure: 27.5psi
